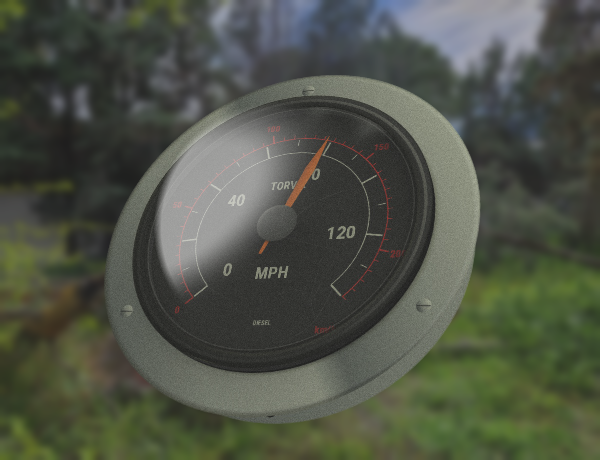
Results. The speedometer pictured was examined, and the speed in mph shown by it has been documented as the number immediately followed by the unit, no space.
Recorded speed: 80mph
